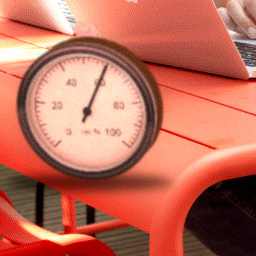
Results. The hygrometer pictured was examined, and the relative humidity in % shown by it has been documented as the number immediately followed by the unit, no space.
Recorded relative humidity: 60%
